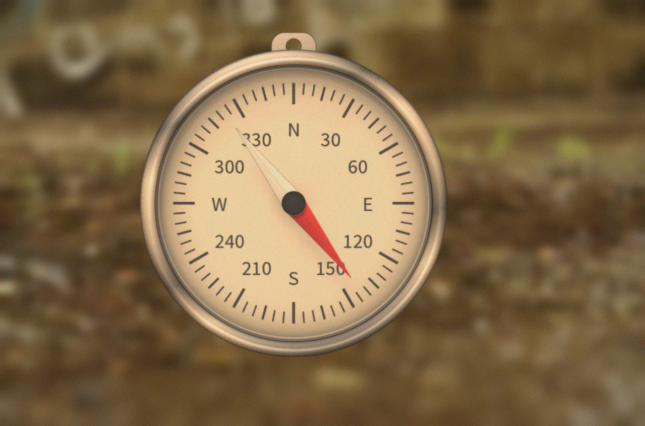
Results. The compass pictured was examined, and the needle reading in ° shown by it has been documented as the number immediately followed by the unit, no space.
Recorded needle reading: 142.5°
